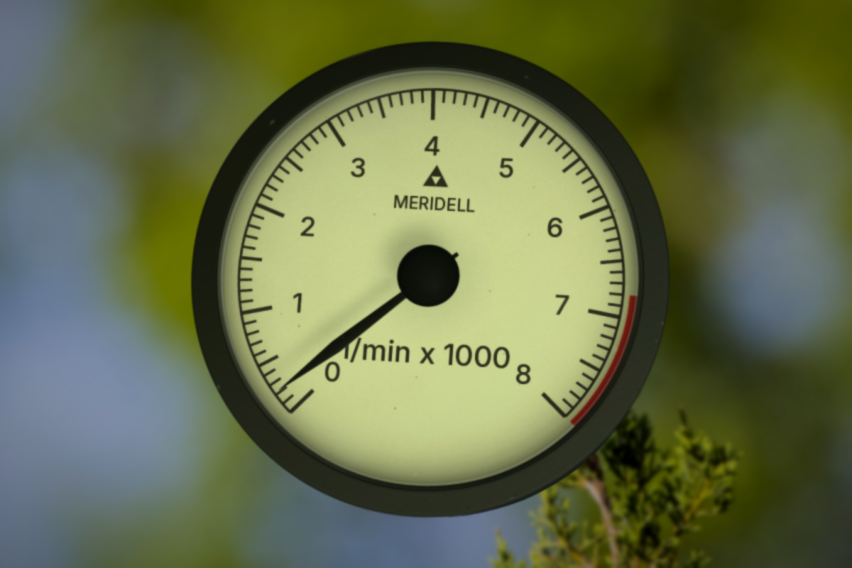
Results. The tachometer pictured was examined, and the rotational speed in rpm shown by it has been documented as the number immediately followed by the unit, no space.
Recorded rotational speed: 200rpm
